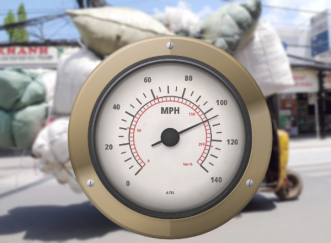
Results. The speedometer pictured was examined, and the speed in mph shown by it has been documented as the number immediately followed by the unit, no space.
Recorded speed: 105mph
